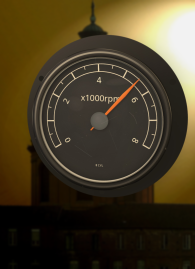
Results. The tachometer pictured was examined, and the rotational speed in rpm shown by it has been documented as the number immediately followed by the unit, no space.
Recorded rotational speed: 5500rpm
